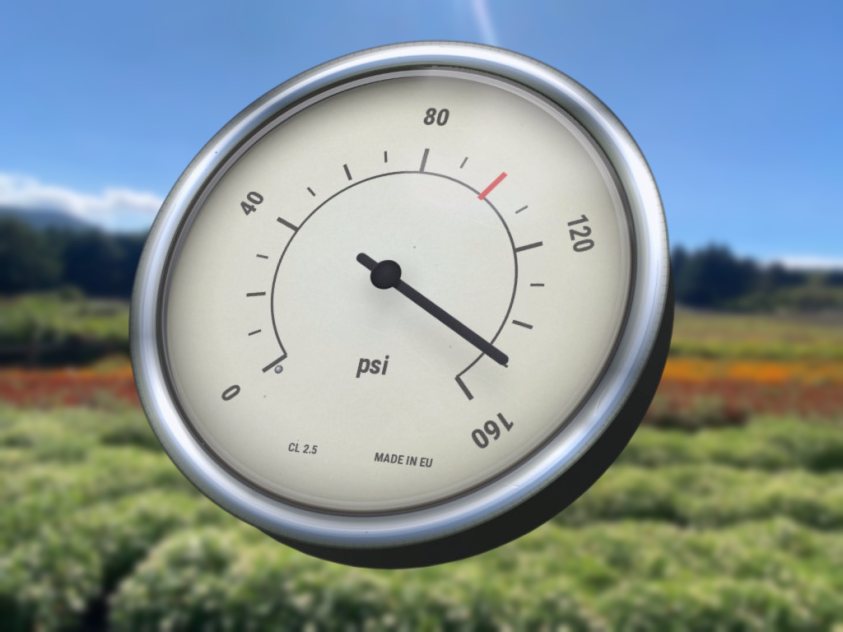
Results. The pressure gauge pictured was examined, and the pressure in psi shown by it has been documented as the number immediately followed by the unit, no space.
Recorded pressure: 150psi
